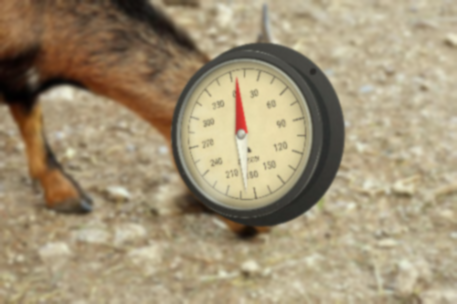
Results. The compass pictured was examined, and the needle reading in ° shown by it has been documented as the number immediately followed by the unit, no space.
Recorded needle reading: 7.5°
